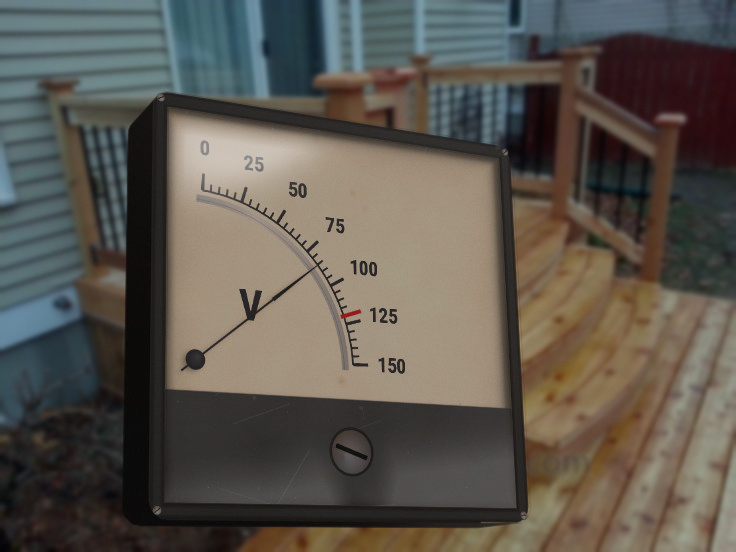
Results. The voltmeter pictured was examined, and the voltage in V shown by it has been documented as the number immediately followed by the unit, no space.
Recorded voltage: 85V
